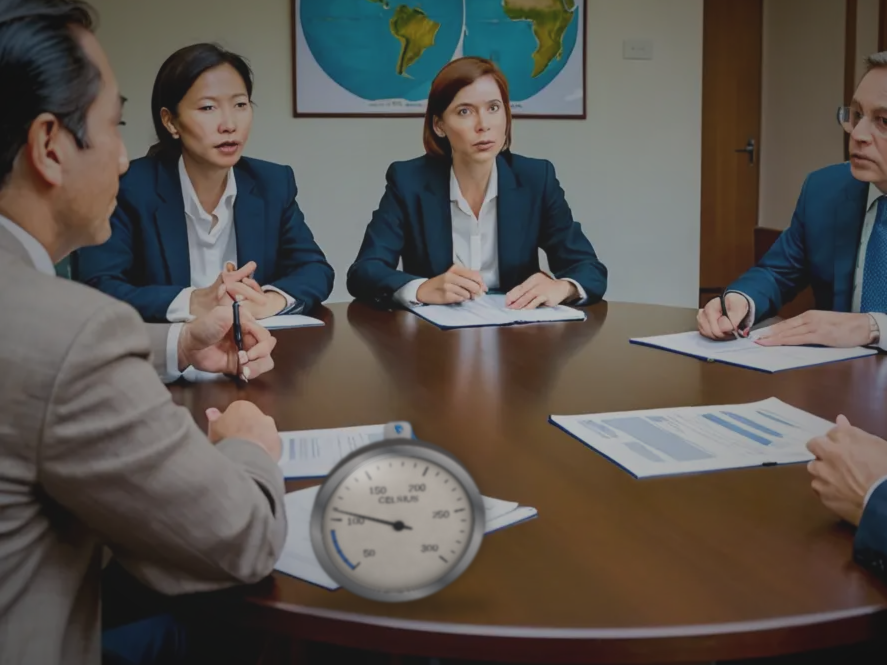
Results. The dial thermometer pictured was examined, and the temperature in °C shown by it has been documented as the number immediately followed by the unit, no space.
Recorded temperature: 110°C
